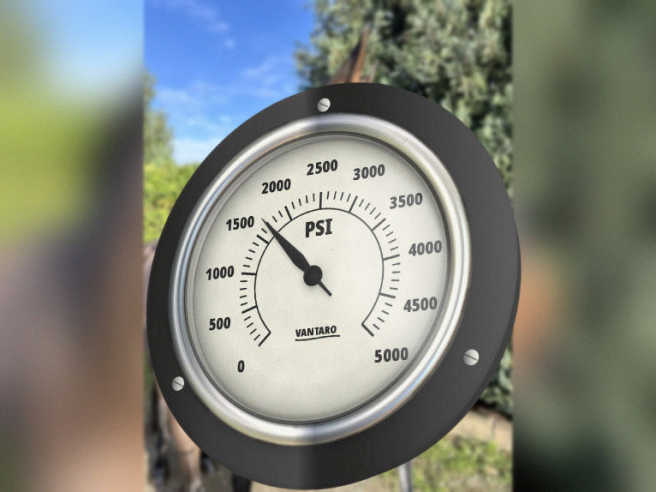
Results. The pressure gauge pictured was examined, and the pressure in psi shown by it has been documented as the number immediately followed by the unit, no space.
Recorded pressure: 1700psi
